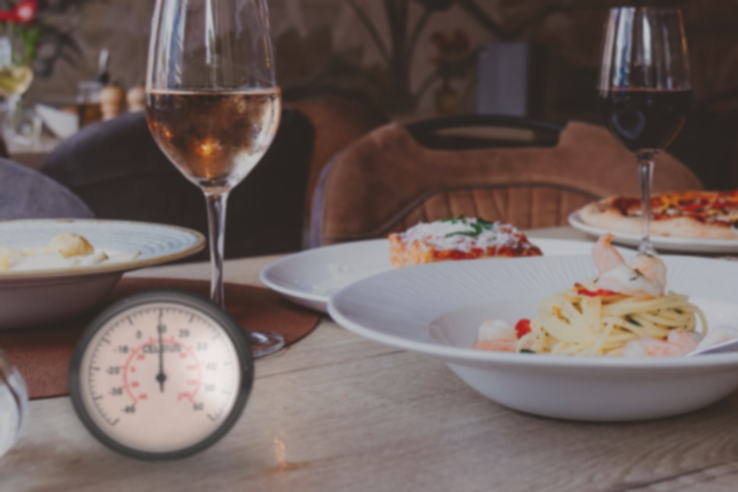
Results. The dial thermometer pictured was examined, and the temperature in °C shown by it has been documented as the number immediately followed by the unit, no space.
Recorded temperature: 10°C
